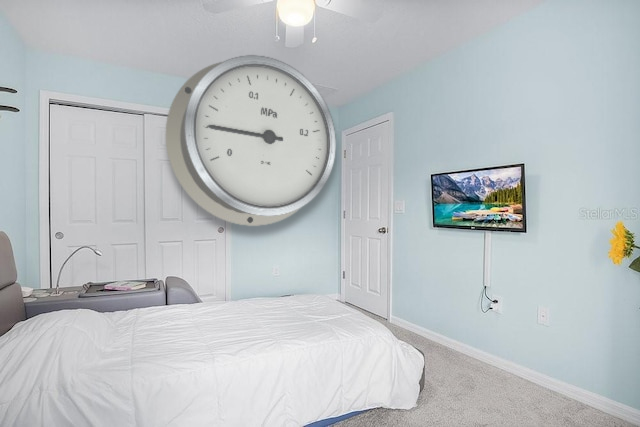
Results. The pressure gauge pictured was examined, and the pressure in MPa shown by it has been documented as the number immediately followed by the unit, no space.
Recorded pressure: 0.03MPa
